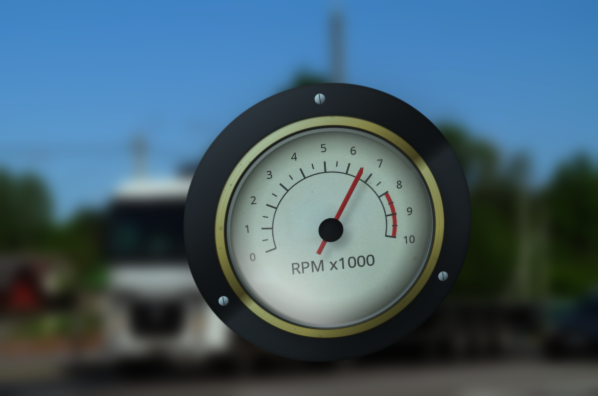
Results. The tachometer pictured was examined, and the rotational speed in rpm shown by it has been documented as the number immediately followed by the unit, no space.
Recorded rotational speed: 6500rpm
